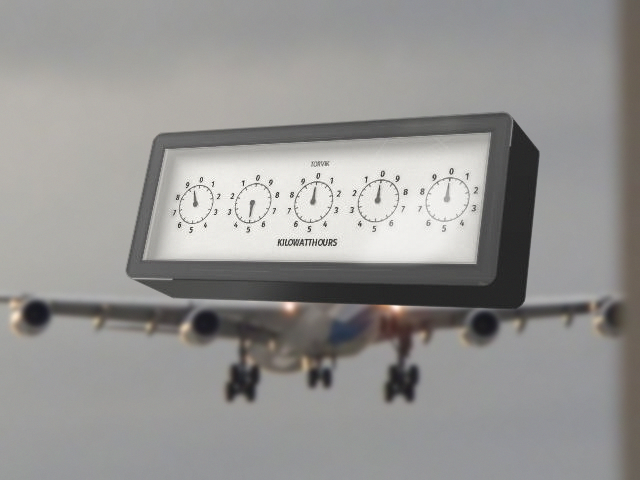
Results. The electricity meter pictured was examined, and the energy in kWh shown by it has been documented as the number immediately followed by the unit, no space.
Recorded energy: 95000kWh
